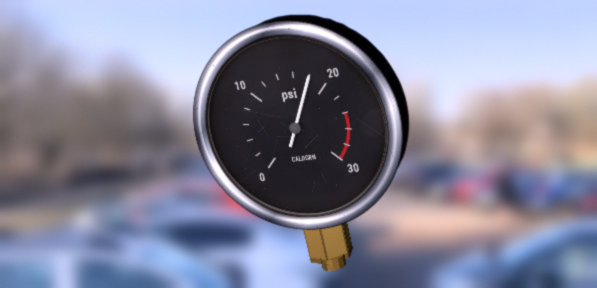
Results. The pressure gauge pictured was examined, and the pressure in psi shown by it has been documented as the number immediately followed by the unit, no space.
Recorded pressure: 18psi
